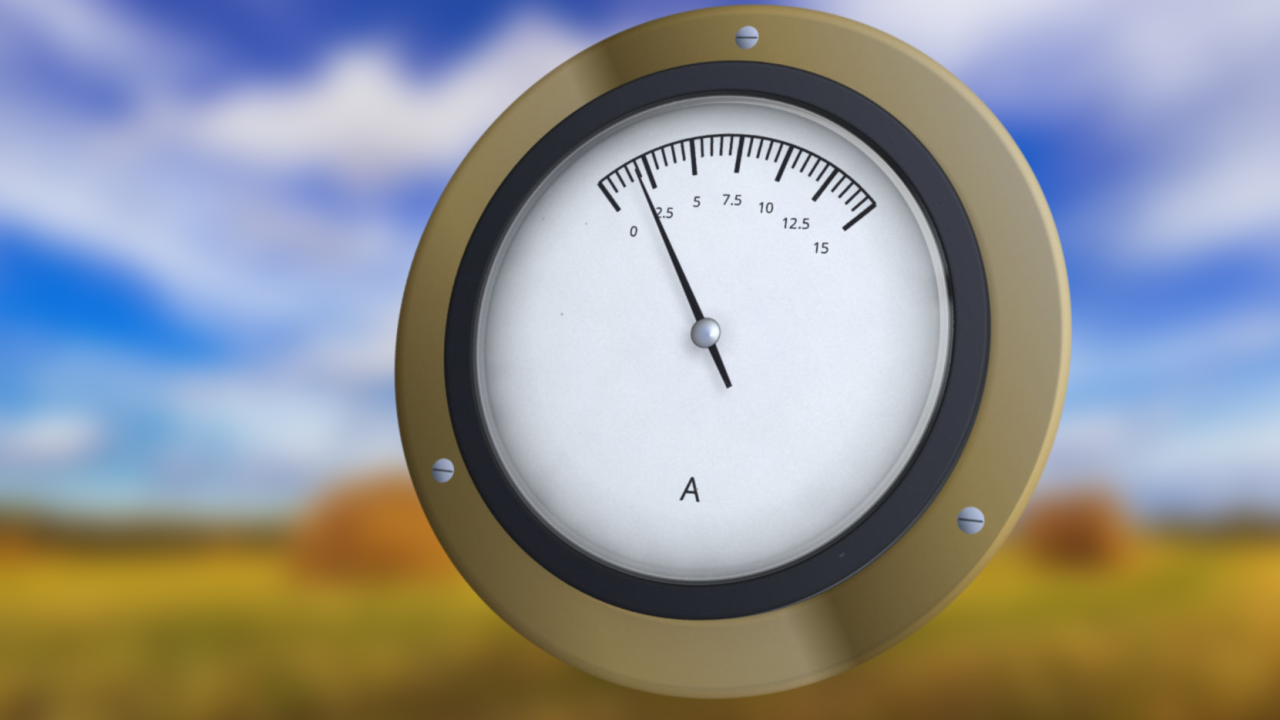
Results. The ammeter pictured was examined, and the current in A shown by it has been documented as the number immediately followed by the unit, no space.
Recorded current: 2A
